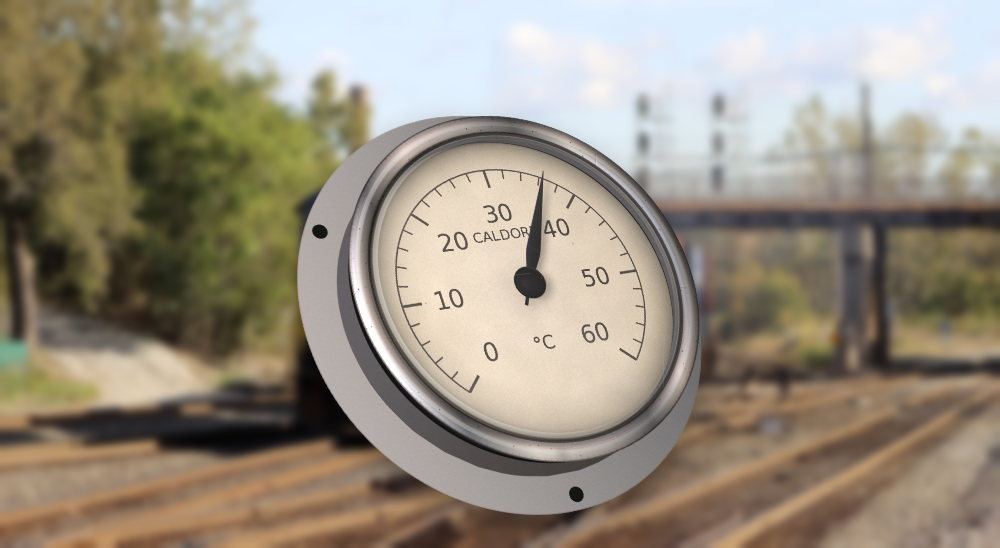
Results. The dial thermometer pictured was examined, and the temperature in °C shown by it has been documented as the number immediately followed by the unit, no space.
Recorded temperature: 36°C
